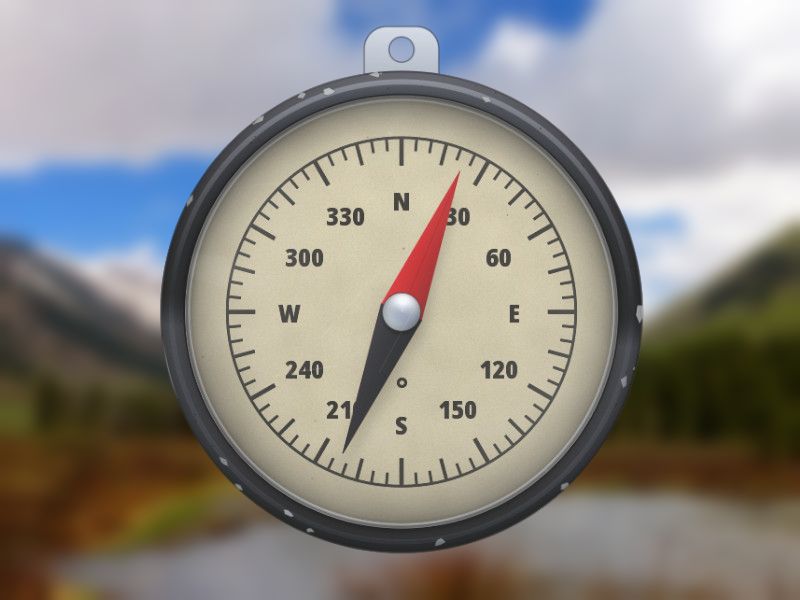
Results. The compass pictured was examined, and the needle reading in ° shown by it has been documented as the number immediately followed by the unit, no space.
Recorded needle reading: 22.5°
